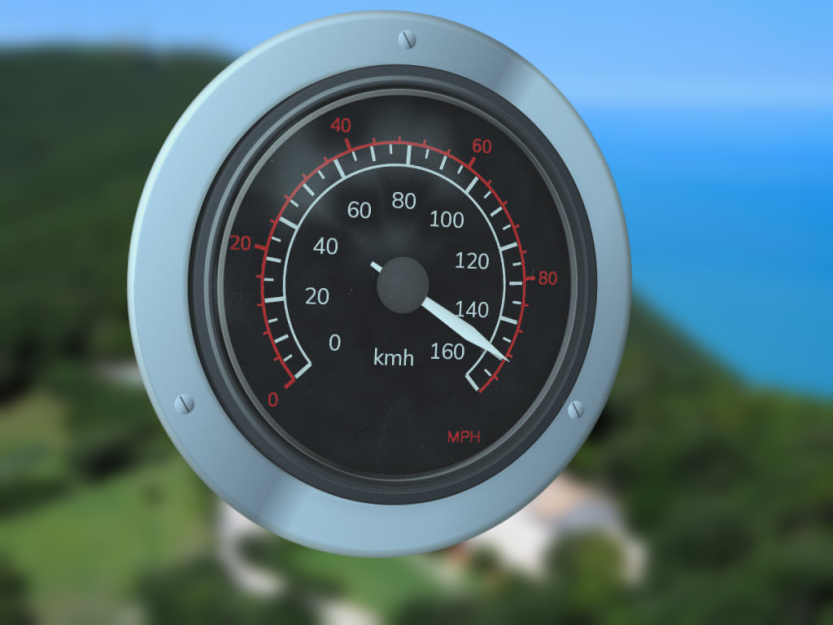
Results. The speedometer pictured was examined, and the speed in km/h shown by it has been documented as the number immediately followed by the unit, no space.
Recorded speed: 150km/h
